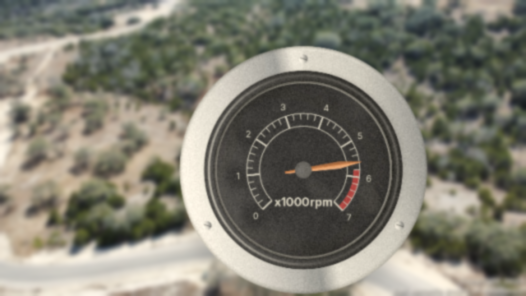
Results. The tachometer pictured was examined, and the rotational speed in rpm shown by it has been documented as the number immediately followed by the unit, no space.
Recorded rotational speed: 5600rpm
